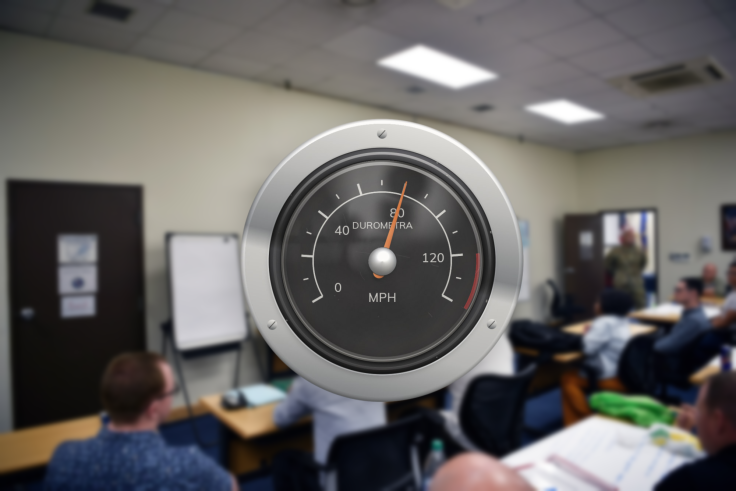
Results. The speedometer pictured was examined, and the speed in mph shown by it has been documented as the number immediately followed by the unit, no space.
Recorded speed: 80mph
